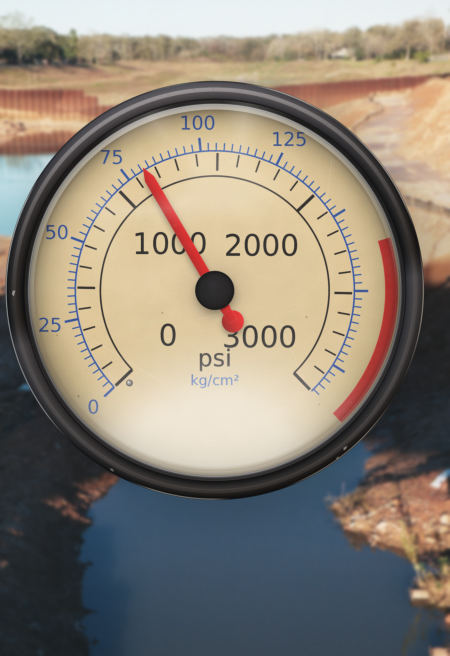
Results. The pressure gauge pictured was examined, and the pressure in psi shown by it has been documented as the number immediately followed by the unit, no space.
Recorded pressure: 1150psi
